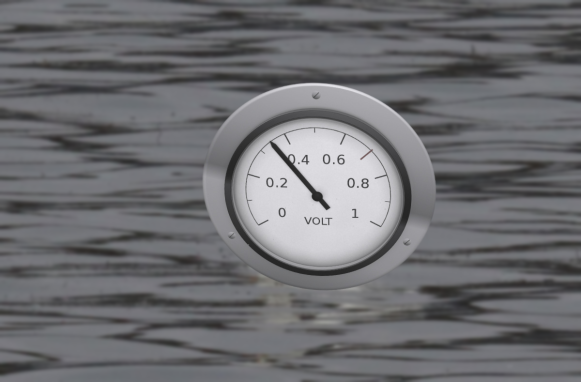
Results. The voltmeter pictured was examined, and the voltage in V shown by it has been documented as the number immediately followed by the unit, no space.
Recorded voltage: 0.35V
